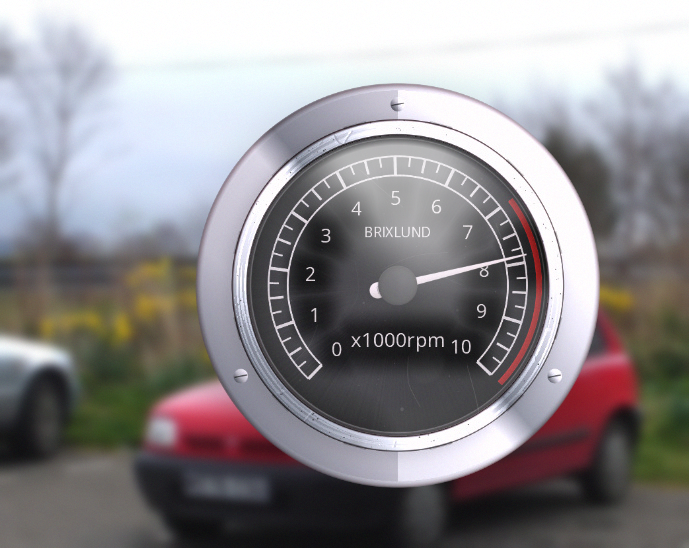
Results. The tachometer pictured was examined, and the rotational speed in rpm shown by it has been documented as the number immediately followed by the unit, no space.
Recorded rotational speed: 7875rpm
